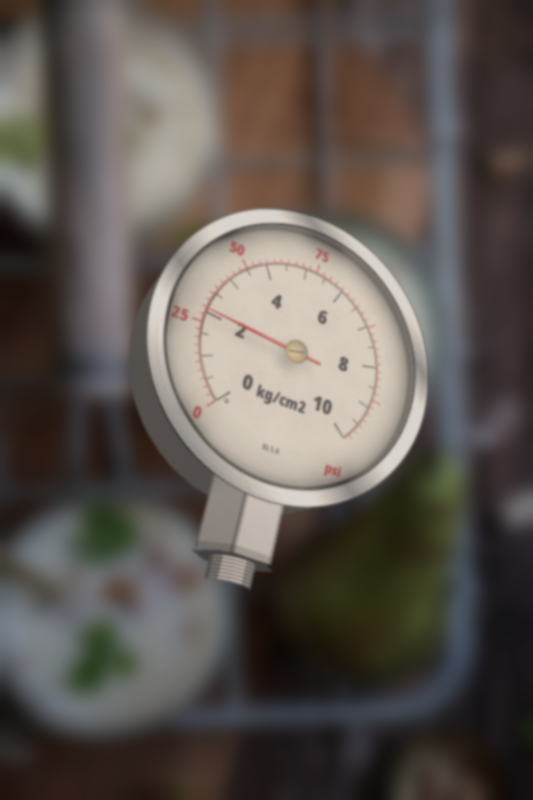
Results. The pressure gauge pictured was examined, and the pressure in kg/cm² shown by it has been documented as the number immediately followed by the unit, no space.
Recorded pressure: 2kg/cm²
